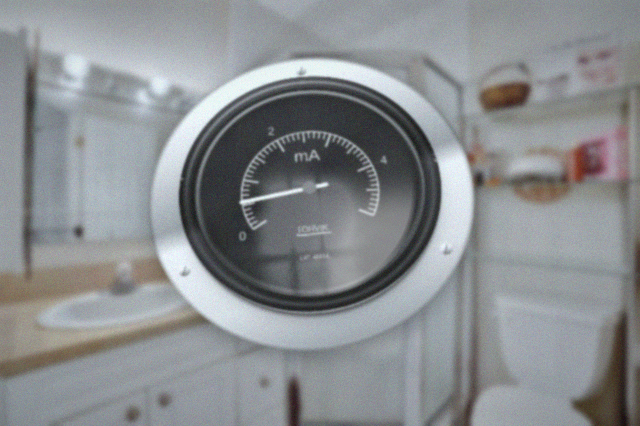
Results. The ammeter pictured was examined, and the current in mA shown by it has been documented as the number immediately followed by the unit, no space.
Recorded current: 0.5mA
